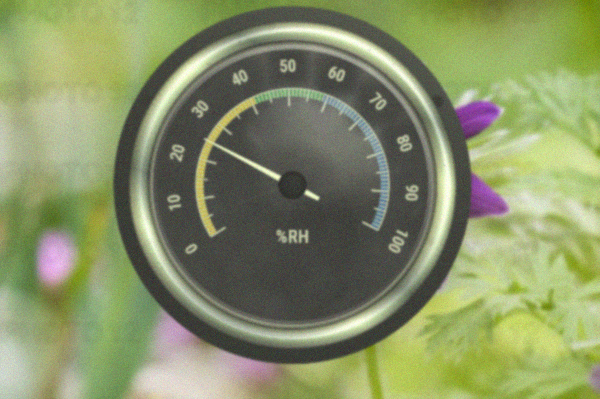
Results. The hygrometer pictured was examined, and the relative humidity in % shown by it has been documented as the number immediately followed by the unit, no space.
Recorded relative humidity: 25%
